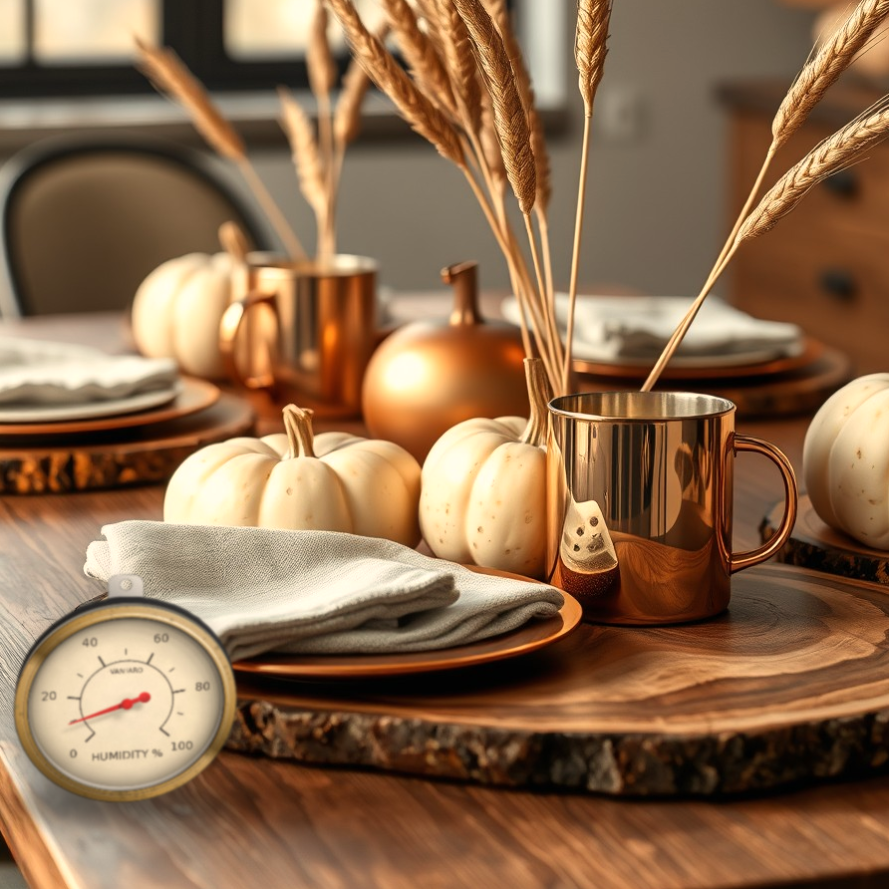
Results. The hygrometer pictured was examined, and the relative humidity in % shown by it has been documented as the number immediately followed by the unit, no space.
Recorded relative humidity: 10%
